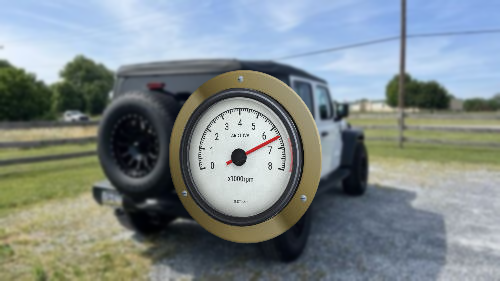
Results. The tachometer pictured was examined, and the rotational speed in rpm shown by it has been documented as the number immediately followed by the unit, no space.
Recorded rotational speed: 6500rpm
